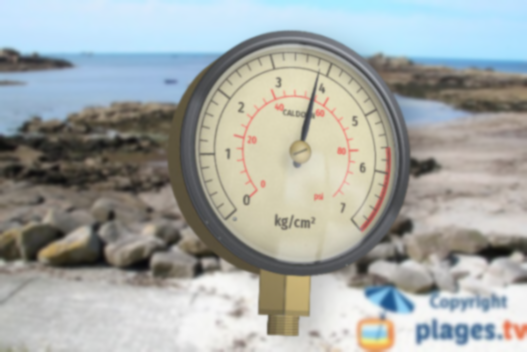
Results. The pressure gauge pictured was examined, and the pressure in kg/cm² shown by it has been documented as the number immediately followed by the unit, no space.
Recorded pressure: 3.8kg/cm²
